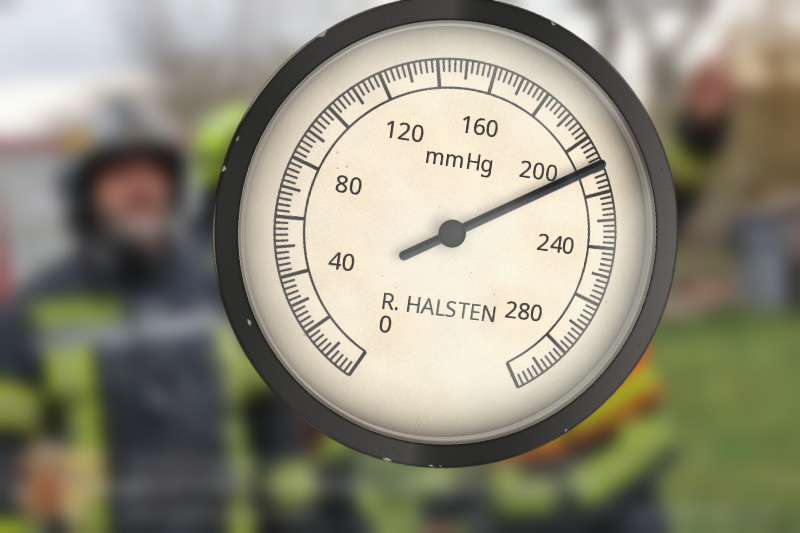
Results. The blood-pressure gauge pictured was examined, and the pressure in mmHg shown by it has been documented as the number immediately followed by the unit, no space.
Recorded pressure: 210mmHg
